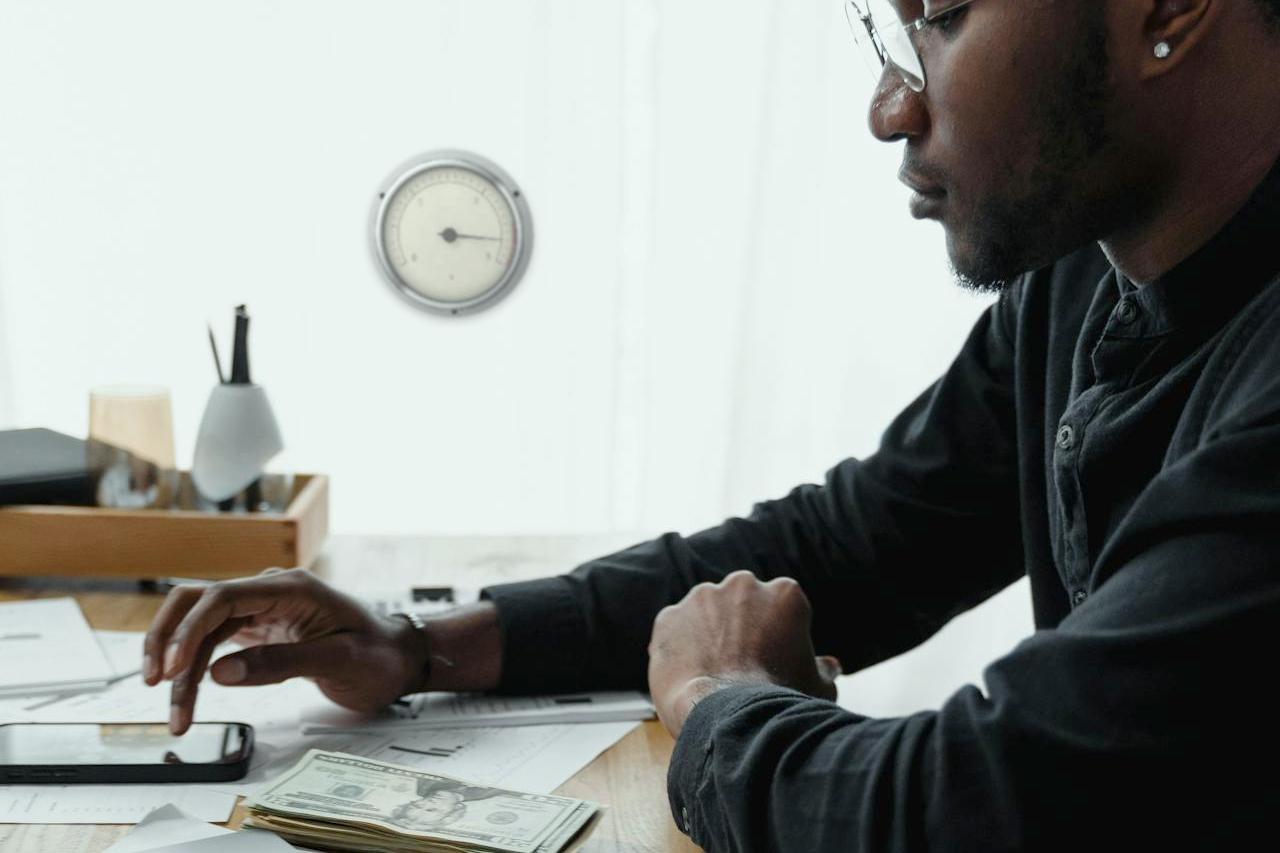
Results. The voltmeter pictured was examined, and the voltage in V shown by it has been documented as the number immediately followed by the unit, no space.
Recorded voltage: 2.7V
